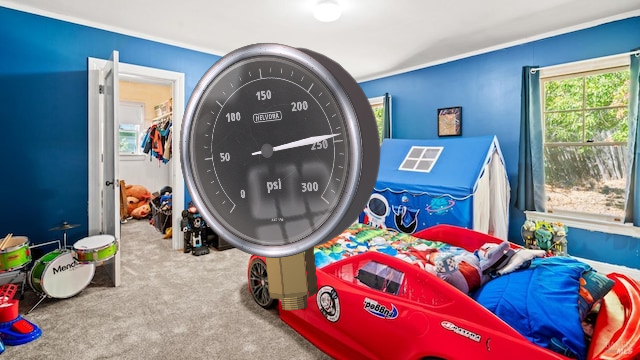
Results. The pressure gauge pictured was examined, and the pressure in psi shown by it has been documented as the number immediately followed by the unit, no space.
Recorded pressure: 245psi
